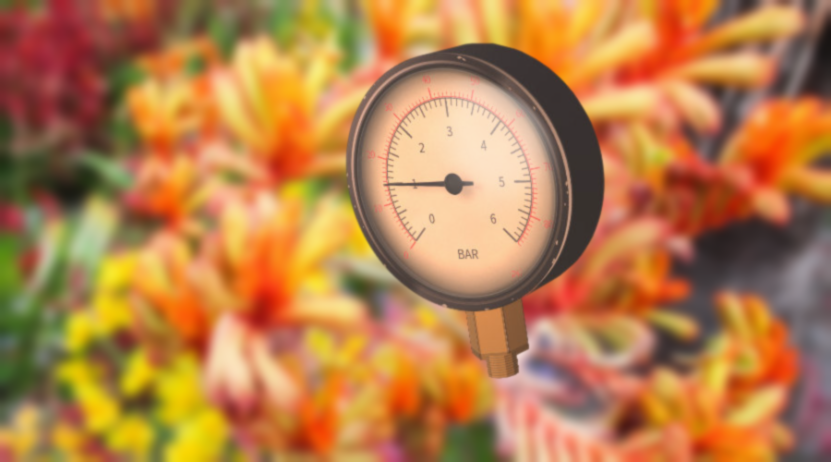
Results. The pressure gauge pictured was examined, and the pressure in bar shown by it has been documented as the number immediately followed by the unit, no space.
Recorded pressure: 1bar
